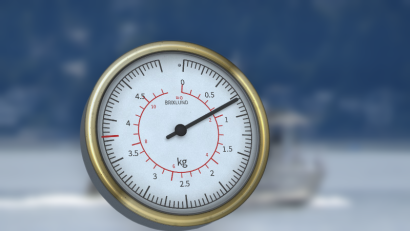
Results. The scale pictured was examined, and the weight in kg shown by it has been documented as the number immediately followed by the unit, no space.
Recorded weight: 0.8kg
